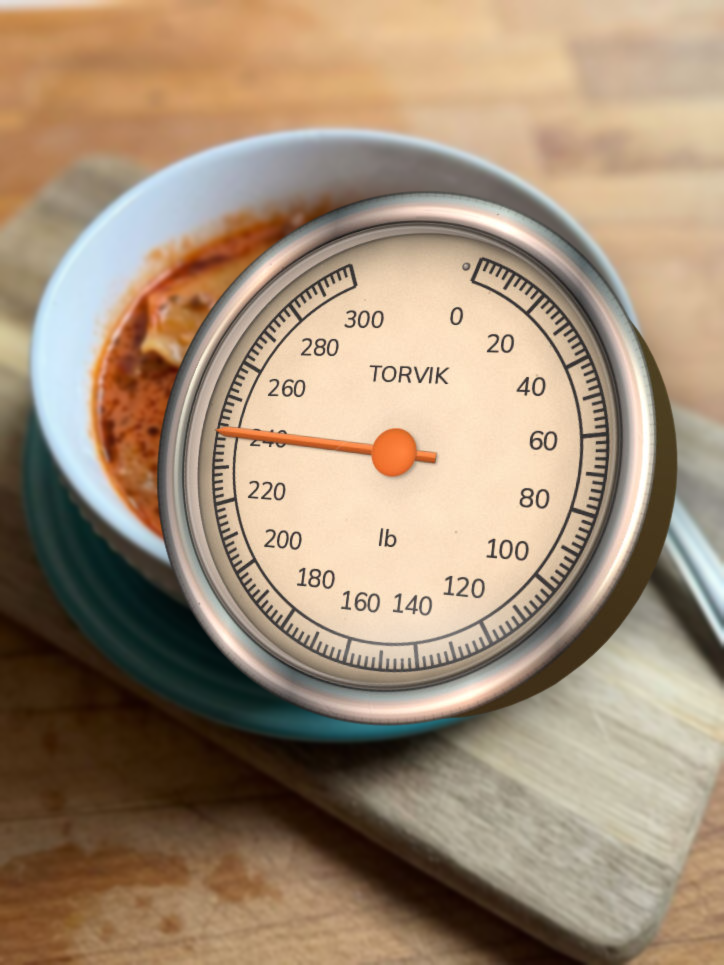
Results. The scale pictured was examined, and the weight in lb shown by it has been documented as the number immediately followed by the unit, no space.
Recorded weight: 240lb
